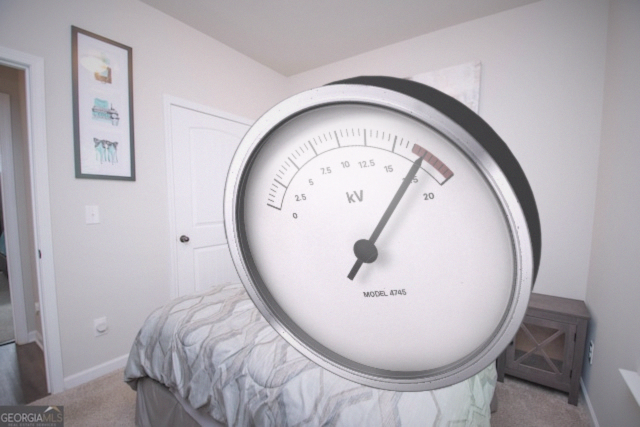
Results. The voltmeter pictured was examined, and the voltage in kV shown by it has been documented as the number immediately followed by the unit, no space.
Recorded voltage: 17.5kV
